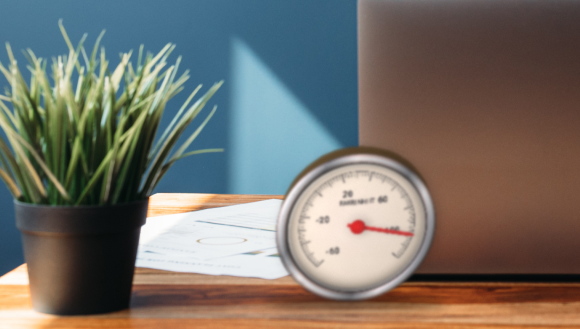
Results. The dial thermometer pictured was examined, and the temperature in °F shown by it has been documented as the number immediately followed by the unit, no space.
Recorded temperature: 100°F
